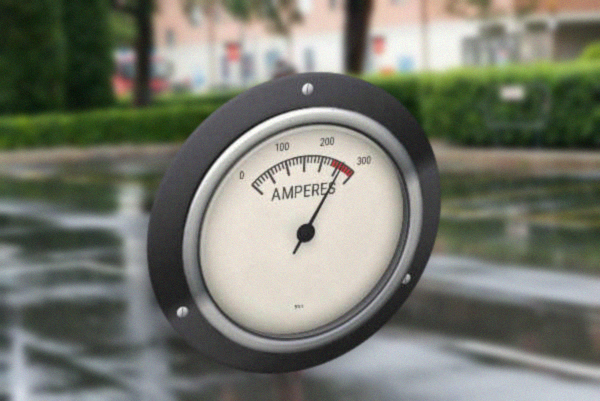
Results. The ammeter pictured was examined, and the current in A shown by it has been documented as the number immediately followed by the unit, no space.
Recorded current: 250A
